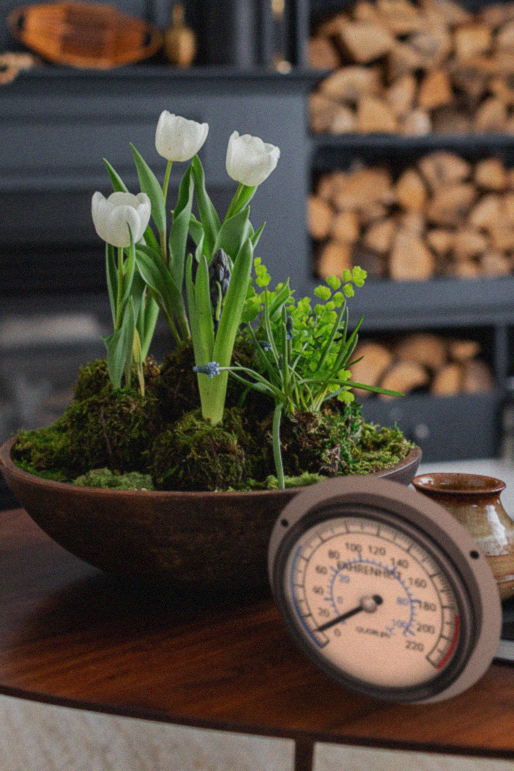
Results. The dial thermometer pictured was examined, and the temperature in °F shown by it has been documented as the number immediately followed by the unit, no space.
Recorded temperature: 10°F
